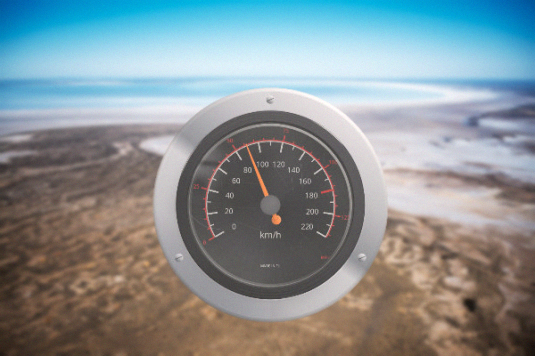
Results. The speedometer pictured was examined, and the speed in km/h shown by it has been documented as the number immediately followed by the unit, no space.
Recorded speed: 90km/h
